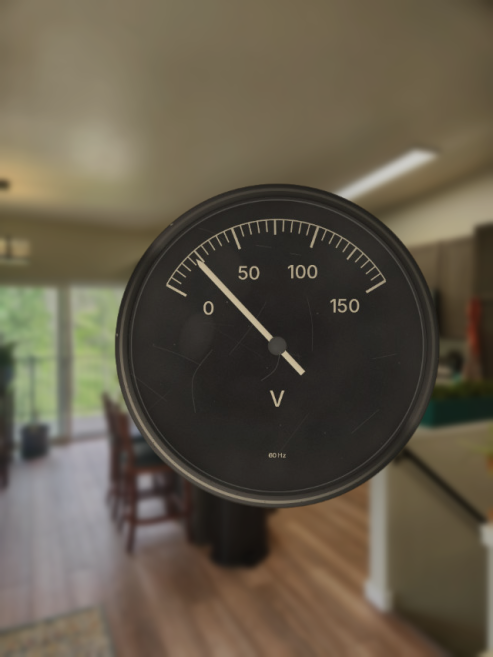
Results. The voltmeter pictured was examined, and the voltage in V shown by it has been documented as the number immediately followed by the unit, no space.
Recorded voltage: 22.5V
